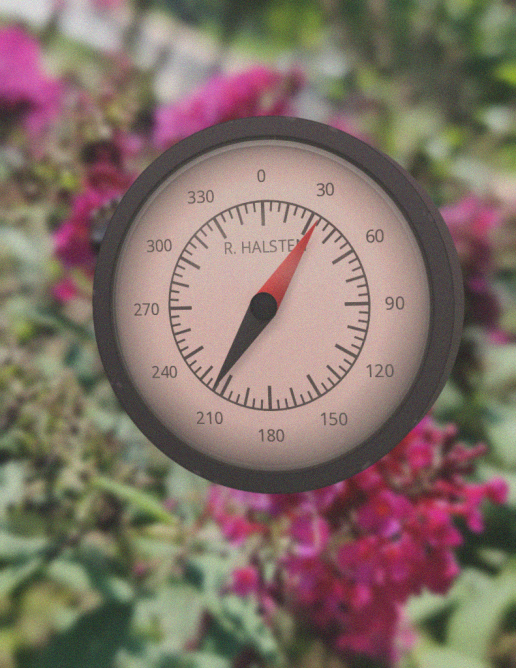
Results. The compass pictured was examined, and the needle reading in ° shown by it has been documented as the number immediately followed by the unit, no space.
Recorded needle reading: 35°
